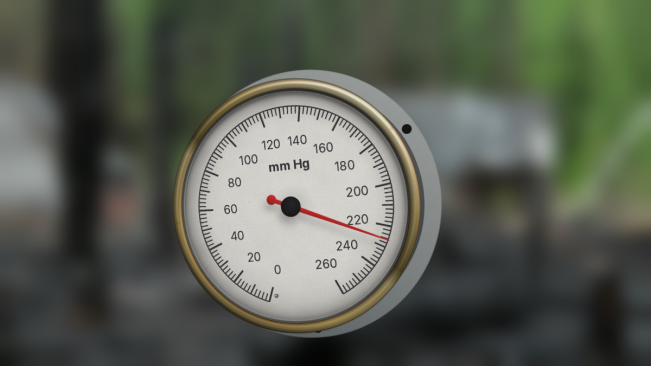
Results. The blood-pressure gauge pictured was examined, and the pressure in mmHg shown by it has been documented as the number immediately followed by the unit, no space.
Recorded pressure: 226mmHg
